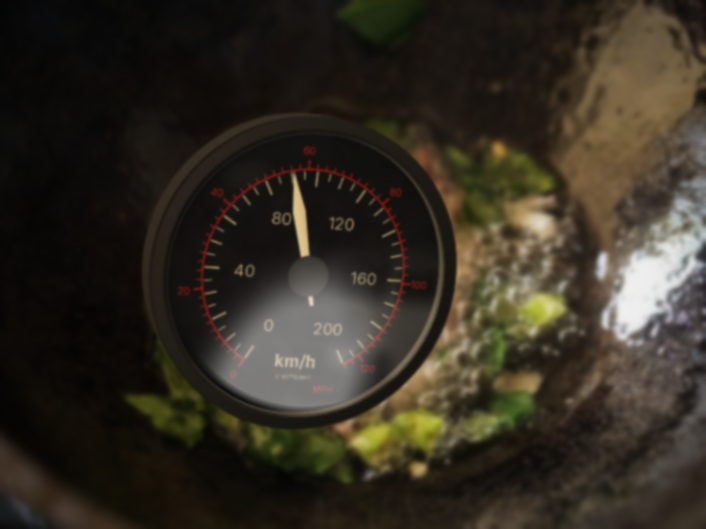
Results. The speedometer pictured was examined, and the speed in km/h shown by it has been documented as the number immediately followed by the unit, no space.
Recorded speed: 90km/h
